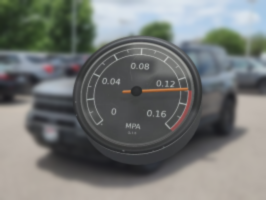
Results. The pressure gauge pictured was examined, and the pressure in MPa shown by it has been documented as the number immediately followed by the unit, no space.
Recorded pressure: 0.13MPa
